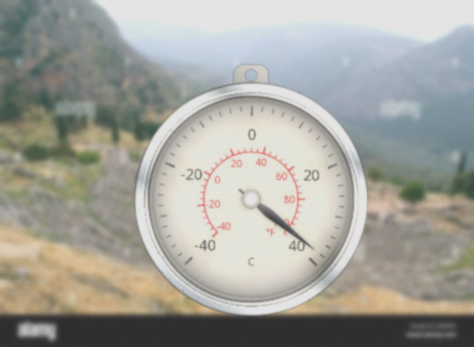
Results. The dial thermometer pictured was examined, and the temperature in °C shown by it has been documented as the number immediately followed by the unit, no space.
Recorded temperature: 38°C
